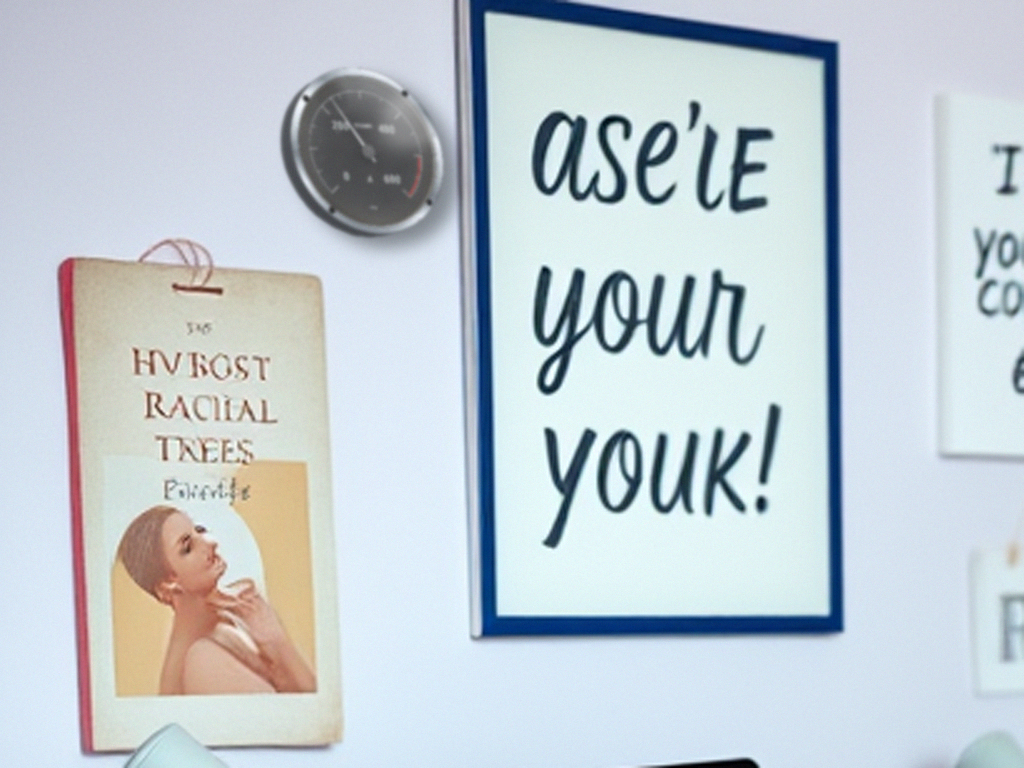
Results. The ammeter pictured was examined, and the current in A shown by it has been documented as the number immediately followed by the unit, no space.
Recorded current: 225A
